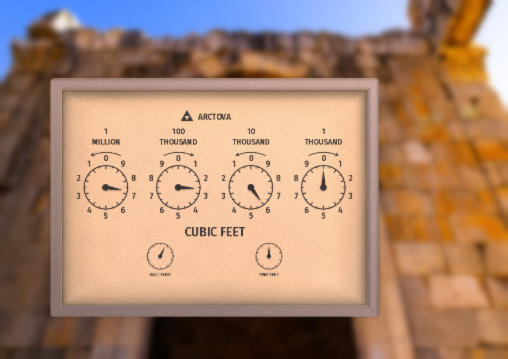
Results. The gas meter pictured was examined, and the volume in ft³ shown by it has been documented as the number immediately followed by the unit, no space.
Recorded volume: 726000ft³
